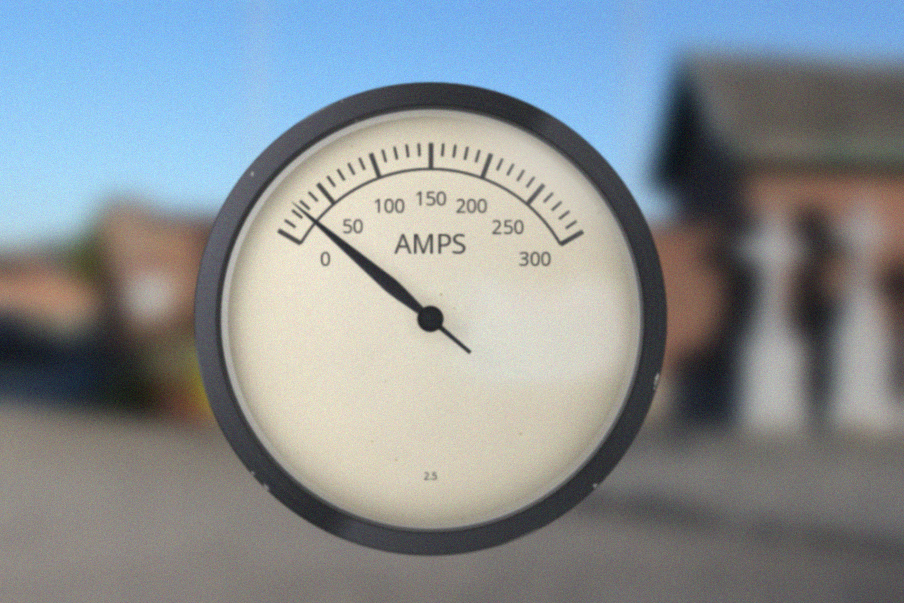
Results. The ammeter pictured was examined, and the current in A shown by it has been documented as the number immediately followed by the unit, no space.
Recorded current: 25A
